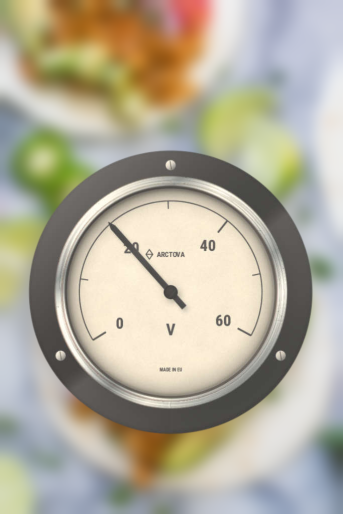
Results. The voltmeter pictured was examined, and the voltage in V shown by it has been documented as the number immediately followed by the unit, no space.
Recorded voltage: 20V
